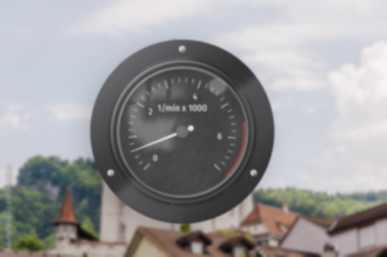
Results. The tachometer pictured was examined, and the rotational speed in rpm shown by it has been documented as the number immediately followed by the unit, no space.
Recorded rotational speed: 600rpm
